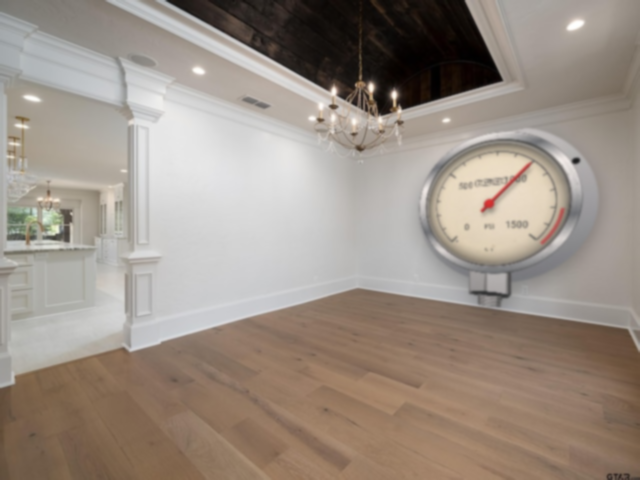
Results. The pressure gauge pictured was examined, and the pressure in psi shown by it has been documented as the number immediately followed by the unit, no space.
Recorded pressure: 1000psi
